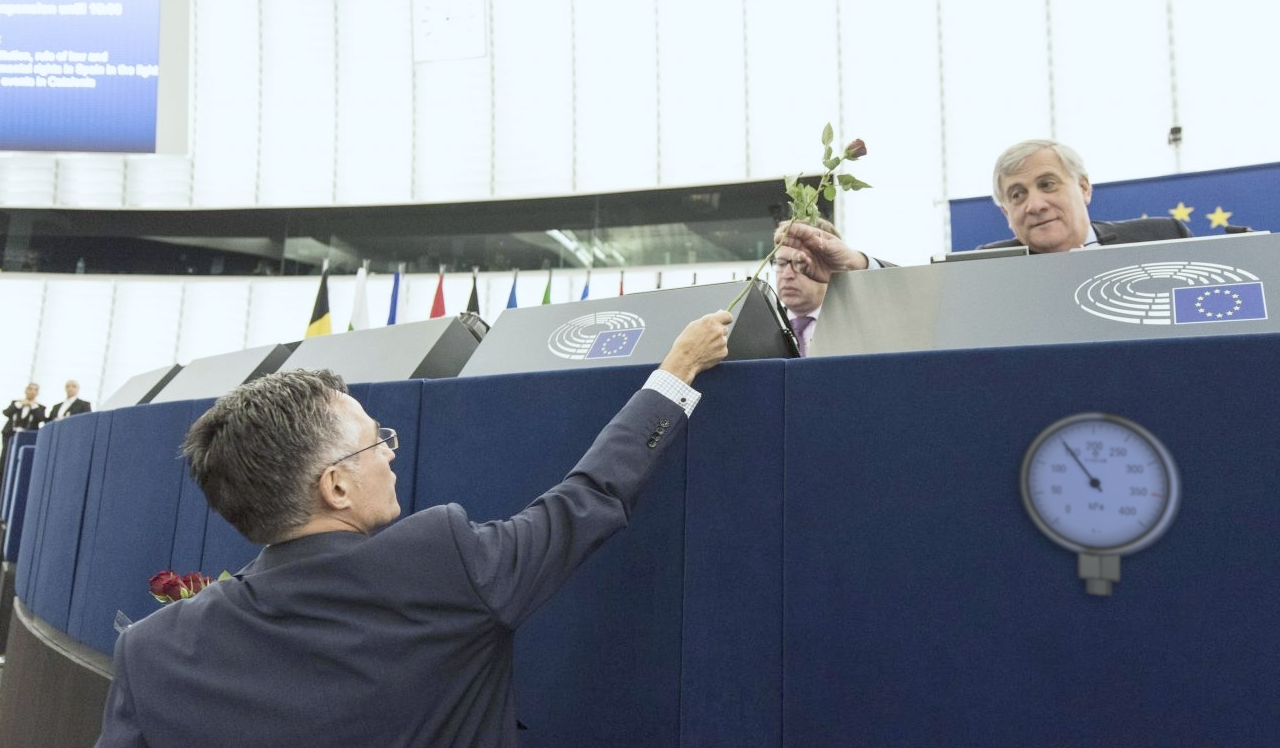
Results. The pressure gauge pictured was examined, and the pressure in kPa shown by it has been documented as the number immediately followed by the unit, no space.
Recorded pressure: 150kPa
